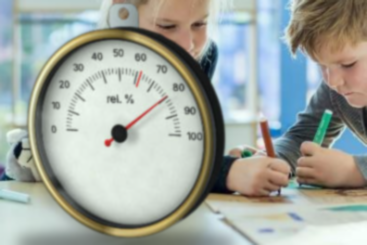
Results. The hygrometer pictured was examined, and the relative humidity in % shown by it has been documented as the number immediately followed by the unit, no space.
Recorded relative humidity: 80%
